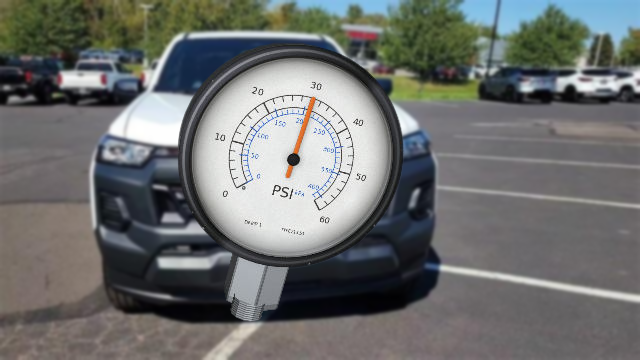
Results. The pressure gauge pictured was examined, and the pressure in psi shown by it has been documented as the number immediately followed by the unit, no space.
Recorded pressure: 30psi
